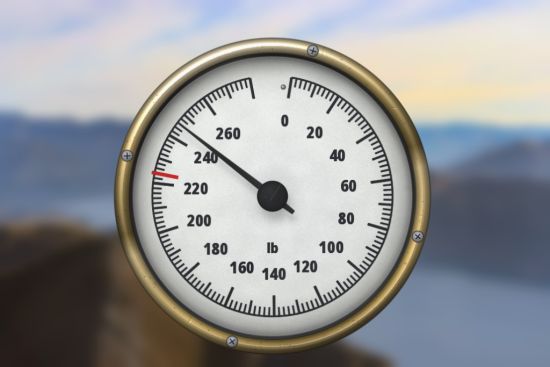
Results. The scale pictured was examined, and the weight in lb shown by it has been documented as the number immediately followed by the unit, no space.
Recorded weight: 246lb
